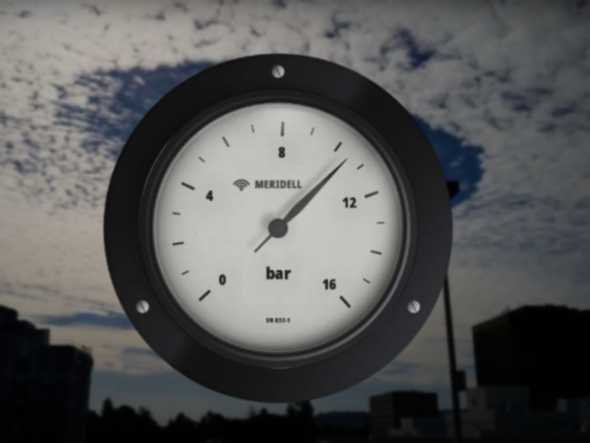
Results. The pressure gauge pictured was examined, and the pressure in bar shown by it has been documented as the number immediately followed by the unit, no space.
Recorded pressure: 10.5bar
